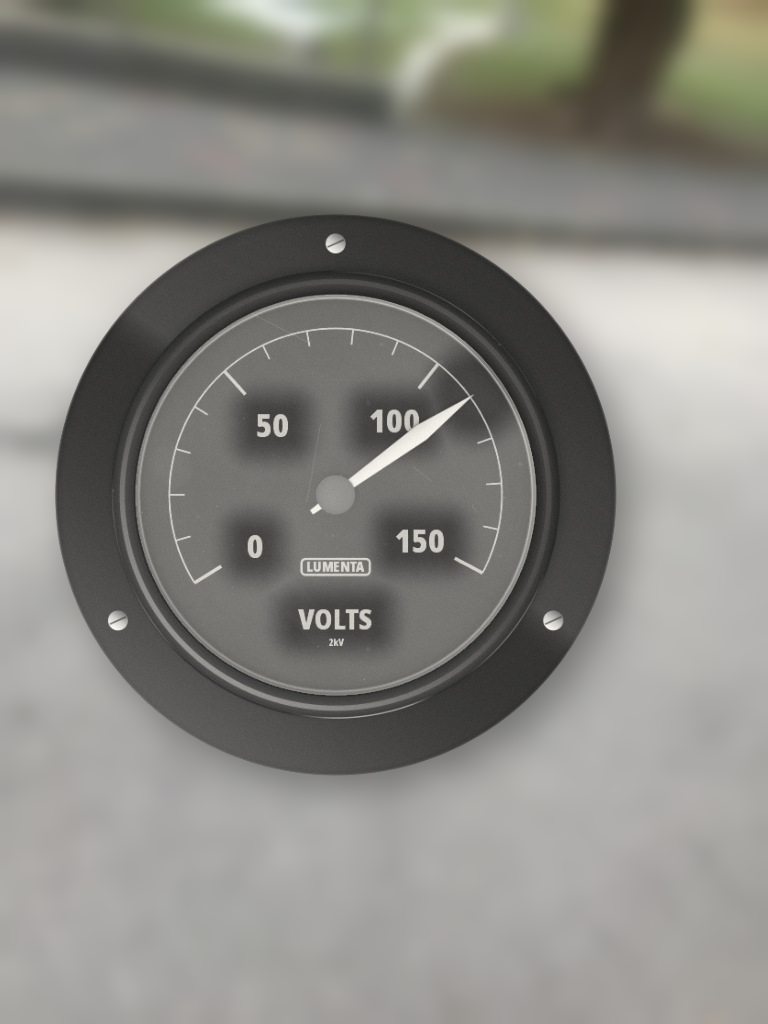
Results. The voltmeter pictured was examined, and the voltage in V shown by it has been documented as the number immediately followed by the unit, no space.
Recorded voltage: 110V
